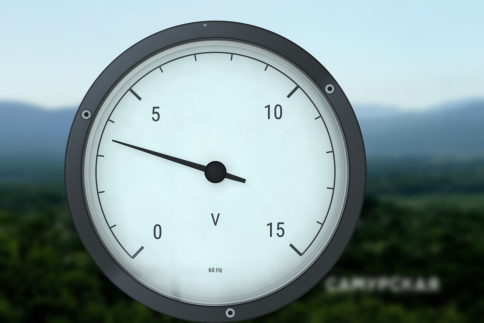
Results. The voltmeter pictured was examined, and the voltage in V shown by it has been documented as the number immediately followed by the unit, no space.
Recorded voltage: 3.5V
